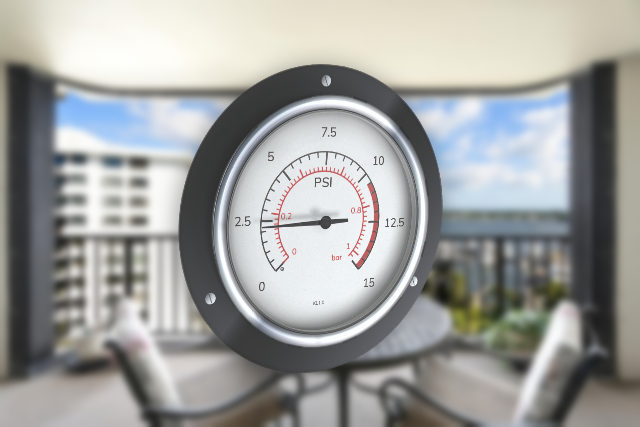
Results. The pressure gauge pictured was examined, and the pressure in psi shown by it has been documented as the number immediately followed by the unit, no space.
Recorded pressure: 2.25psi
